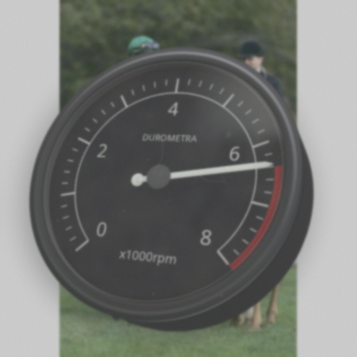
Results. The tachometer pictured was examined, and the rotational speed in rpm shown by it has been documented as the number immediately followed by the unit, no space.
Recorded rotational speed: 6400rpm
